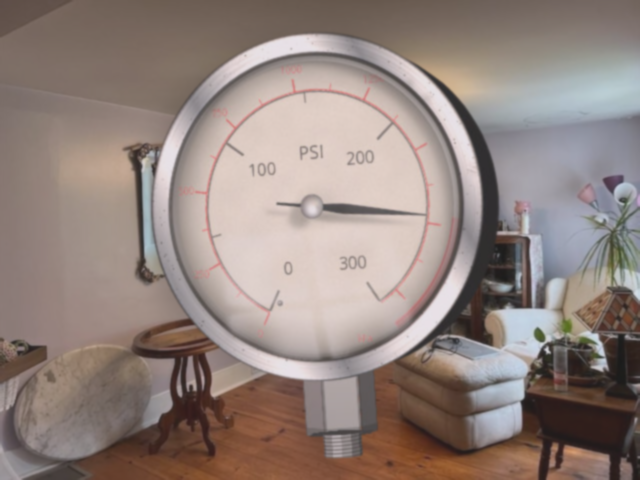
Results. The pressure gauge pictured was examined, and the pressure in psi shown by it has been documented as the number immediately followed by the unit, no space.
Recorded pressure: 250psi
